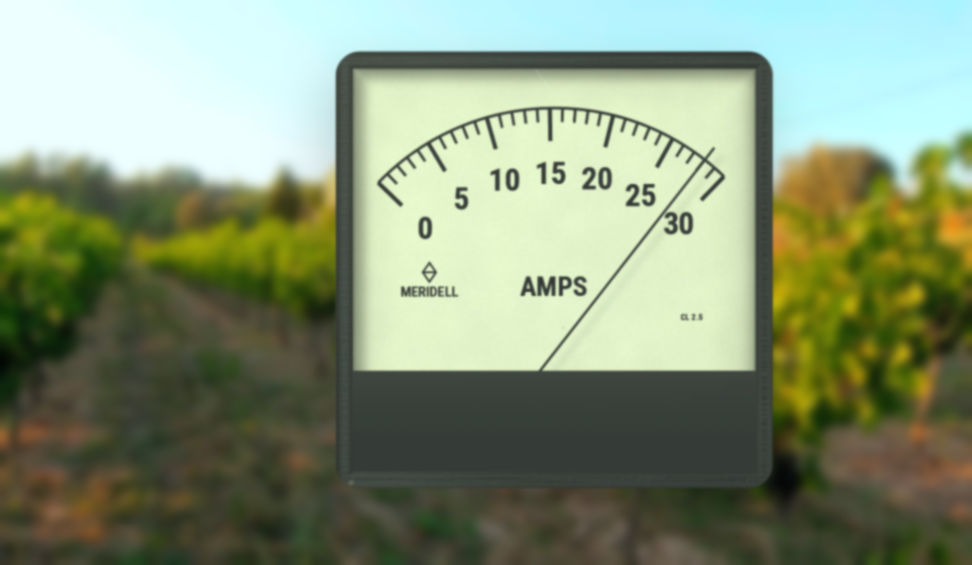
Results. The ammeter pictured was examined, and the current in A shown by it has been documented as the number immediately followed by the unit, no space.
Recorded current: 28A
